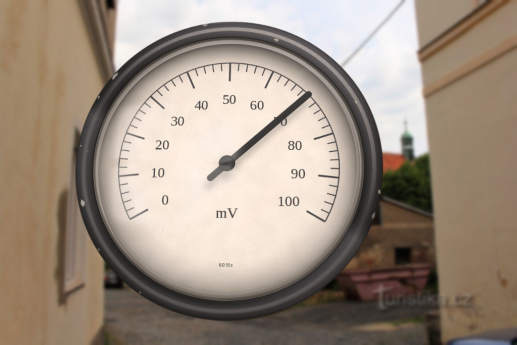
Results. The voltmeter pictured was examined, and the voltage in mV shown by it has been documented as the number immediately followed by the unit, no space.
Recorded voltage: 70mV
